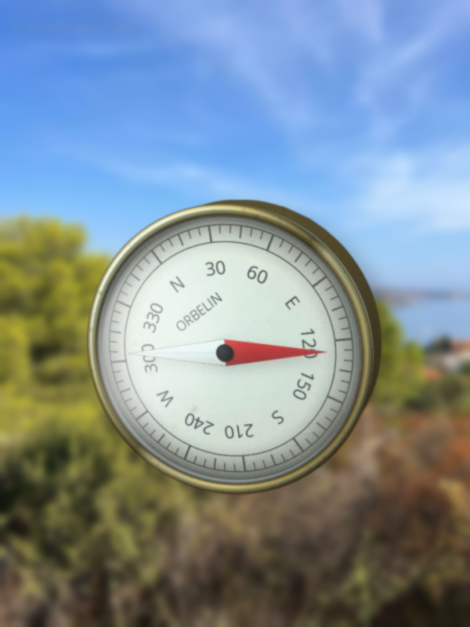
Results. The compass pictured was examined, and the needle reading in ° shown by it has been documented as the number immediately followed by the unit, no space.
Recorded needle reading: 125°
